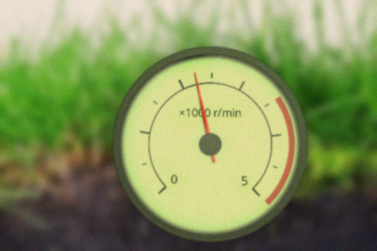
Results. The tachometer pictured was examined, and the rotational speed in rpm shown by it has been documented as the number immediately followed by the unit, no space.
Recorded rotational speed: 2250rpm
